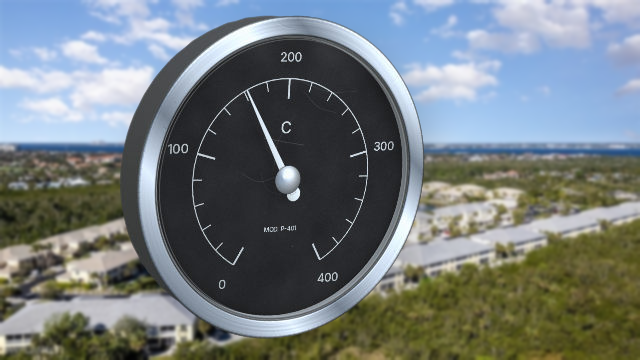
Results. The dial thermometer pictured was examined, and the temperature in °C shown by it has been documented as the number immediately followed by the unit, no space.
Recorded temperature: 160°C
